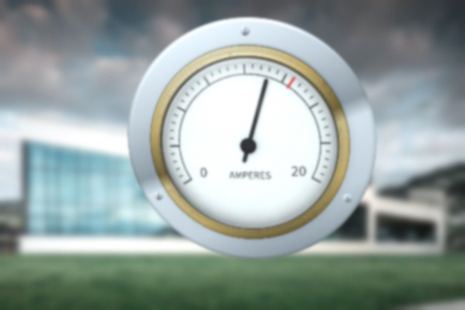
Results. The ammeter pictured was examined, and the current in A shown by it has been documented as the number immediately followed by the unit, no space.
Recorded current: 11.5A
